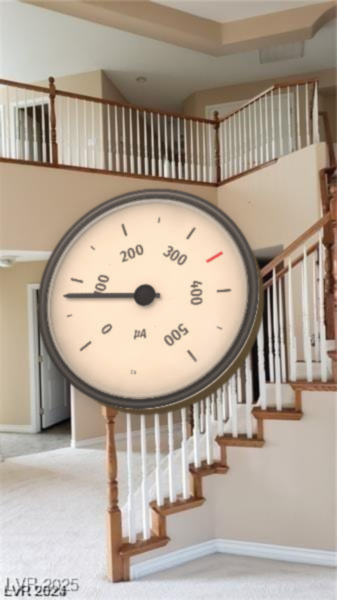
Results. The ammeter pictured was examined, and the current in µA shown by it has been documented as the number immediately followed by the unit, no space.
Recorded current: 75µA
